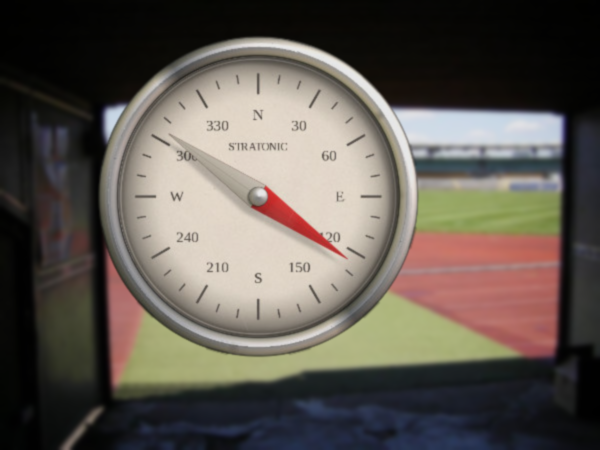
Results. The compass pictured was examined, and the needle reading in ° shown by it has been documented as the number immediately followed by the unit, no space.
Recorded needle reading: 125°
